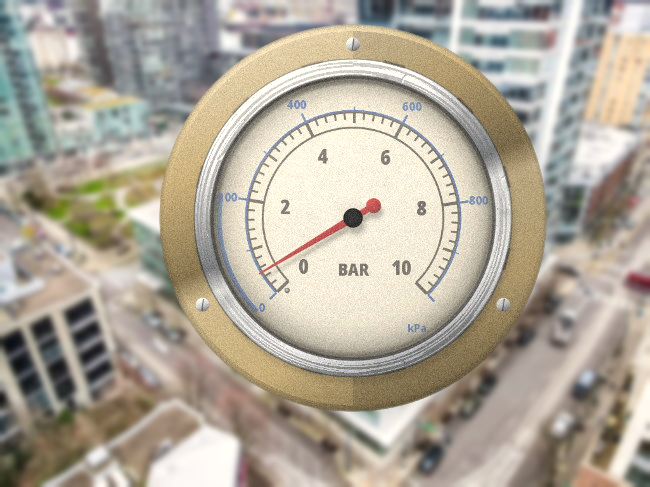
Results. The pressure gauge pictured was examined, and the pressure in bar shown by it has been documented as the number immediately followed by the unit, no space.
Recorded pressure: 0.5bar
